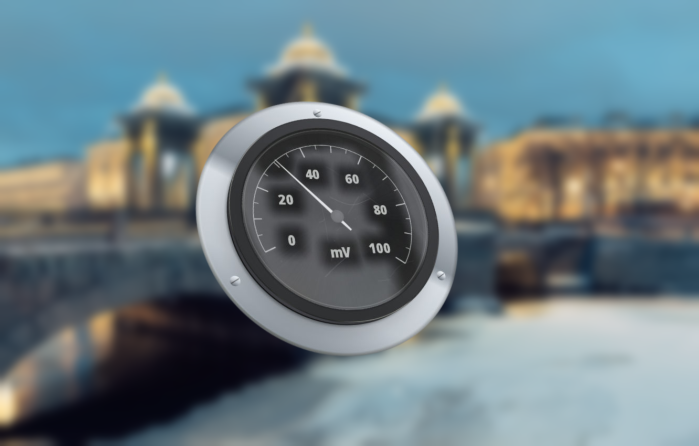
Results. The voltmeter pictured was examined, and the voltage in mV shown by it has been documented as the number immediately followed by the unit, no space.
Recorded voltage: 30mV
